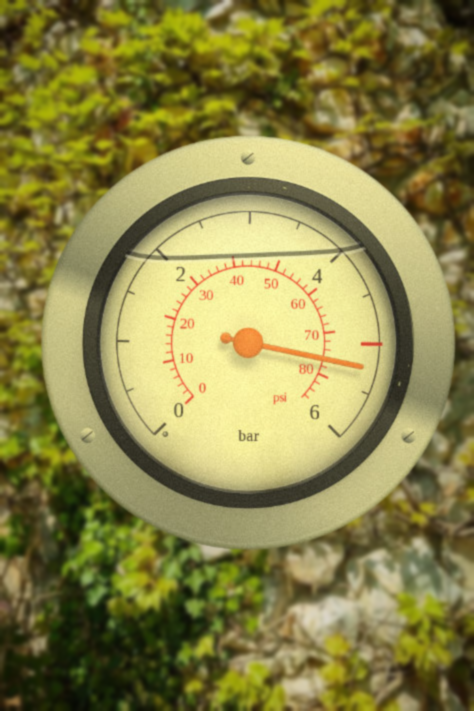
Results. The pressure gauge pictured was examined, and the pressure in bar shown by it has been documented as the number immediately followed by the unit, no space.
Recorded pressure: 5.25bar
